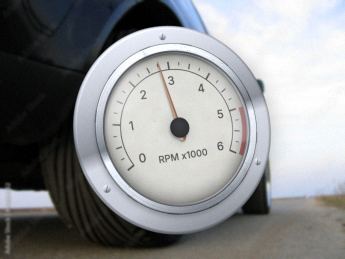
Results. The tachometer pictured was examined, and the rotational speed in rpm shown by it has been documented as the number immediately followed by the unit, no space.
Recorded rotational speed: 2750rpm
